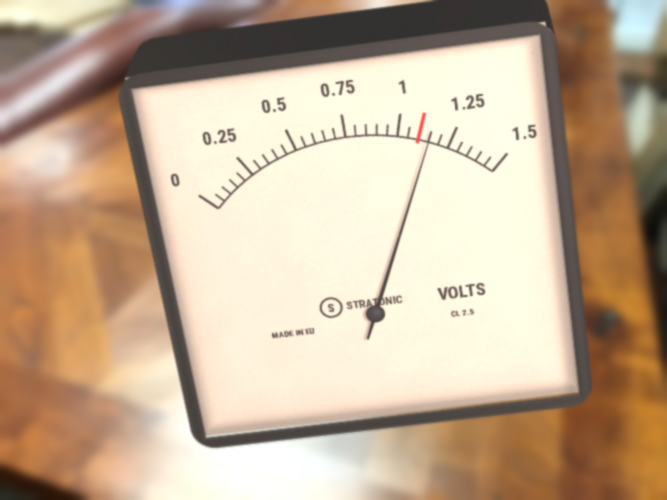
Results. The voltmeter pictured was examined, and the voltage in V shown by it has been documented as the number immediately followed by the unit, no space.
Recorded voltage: 1.15V
